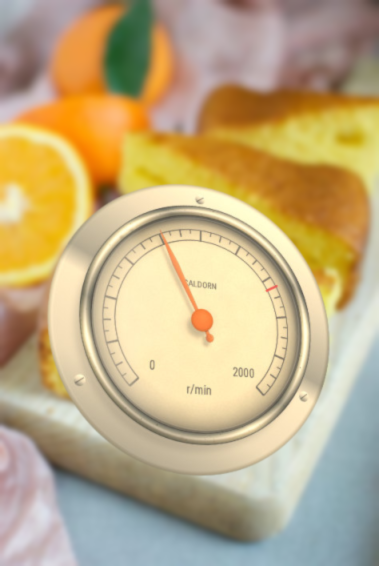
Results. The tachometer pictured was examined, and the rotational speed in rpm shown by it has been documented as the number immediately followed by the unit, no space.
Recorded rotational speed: 800rpm
